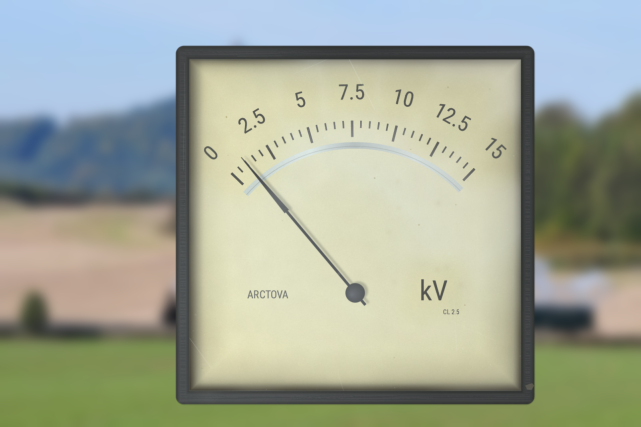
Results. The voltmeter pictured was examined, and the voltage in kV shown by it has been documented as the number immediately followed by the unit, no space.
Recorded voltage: 1kV
